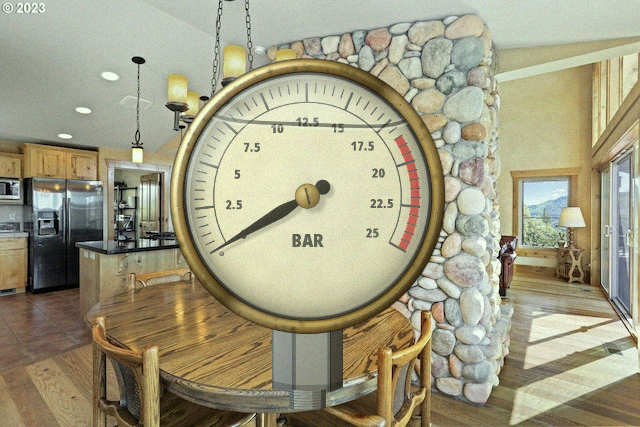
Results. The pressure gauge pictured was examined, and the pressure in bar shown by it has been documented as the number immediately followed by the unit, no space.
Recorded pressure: 0bar
